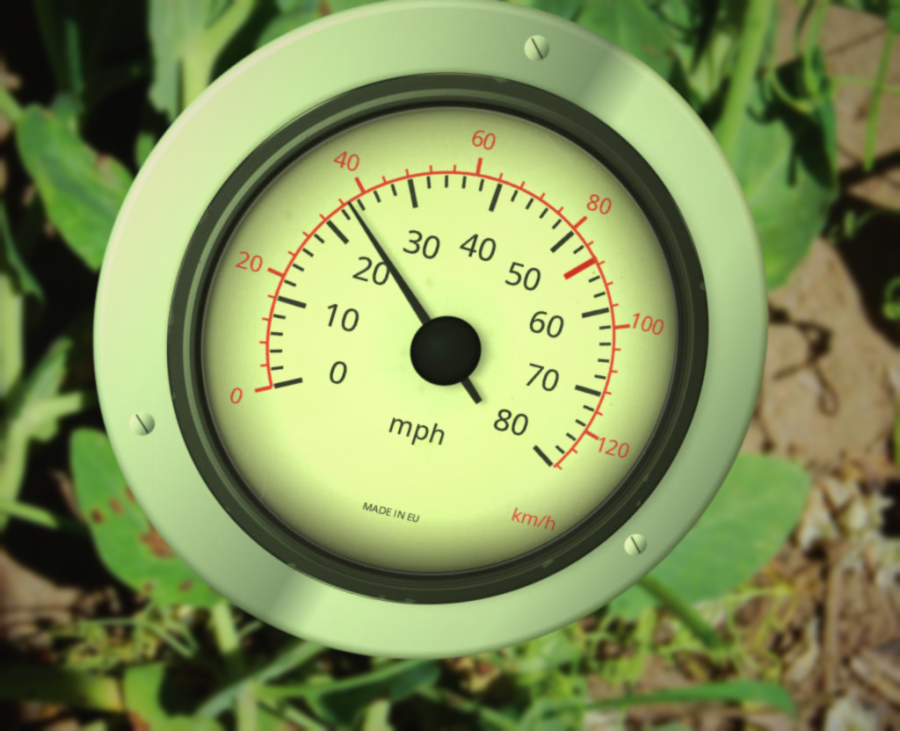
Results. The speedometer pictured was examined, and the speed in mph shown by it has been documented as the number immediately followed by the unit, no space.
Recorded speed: 23mph
